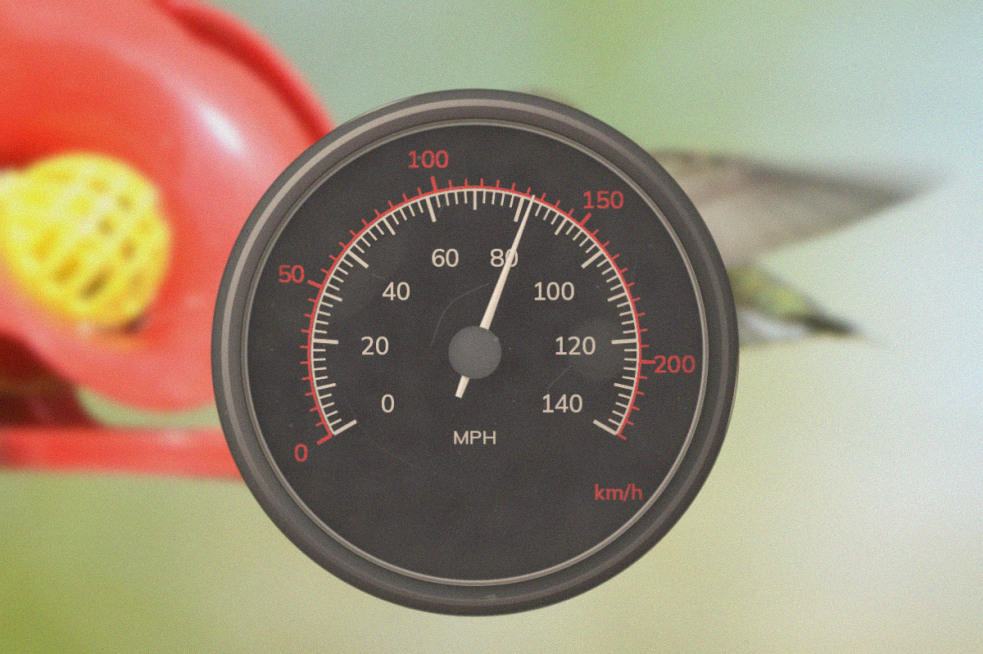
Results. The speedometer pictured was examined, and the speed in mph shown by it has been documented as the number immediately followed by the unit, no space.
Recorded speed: 82mph
